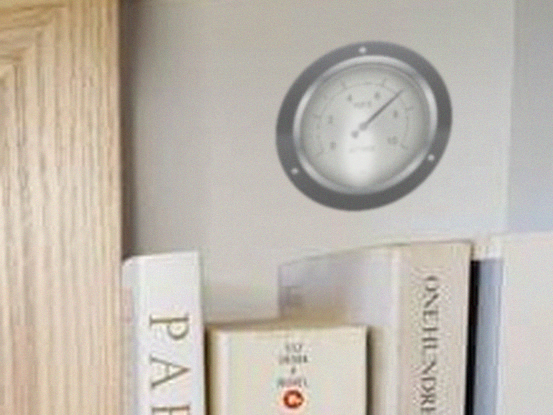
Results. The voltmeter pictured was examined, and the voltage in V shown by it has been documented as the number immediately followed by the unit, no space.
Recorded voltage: 7V
